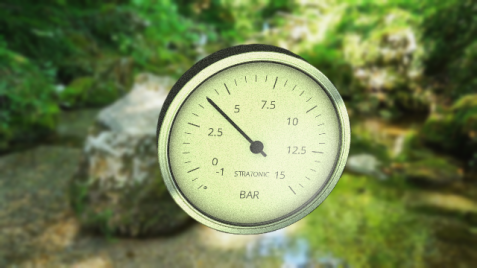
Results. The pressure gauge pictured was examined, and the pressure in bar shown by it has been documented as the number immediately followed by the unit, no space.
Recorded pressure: 4bar
